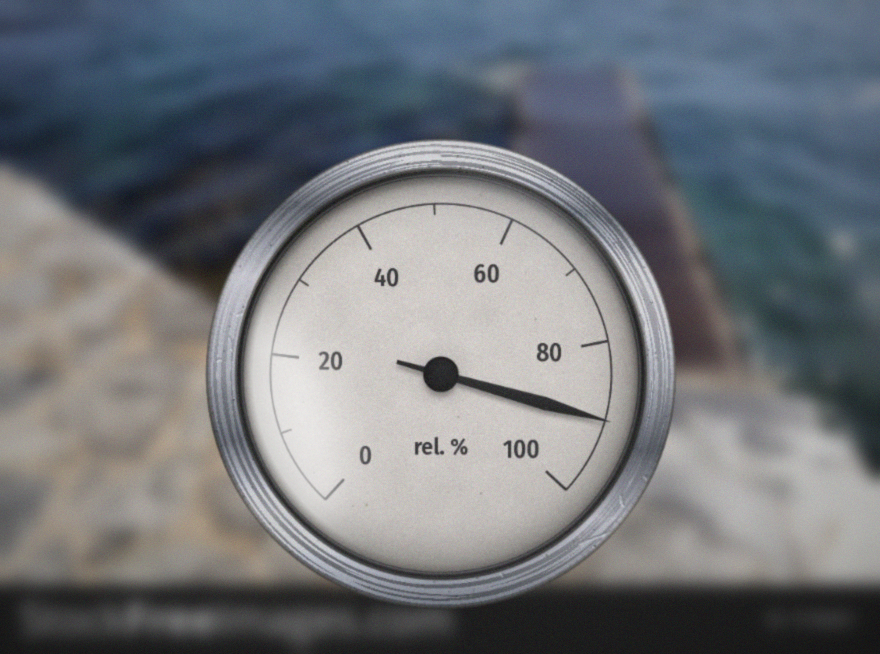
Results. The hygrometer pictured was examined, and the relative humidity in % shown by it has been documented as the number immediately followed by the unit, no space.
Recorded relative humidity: 90%
